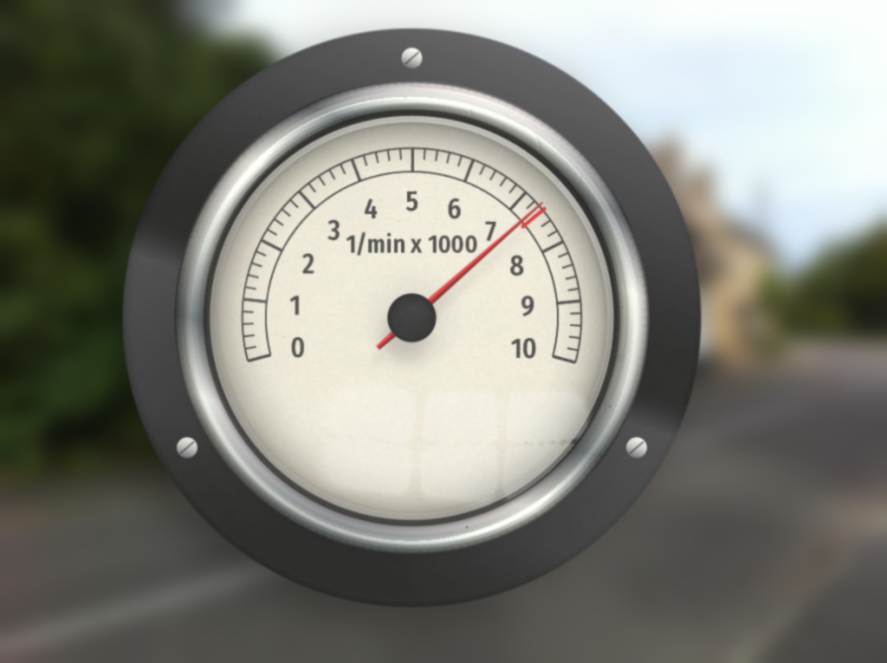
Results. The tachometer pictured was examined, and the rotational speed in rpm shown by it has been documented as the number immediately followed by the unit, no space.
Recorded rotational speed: 7300rpm
